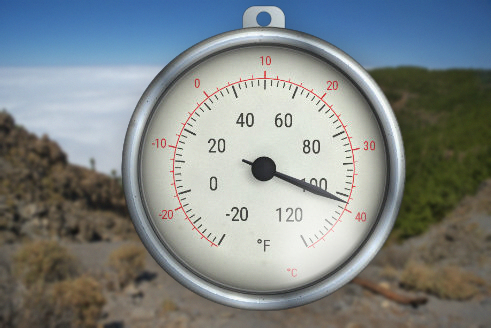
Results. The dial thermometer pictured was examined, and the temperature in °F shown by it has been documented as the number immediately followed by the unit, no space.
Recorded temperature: 102°F
